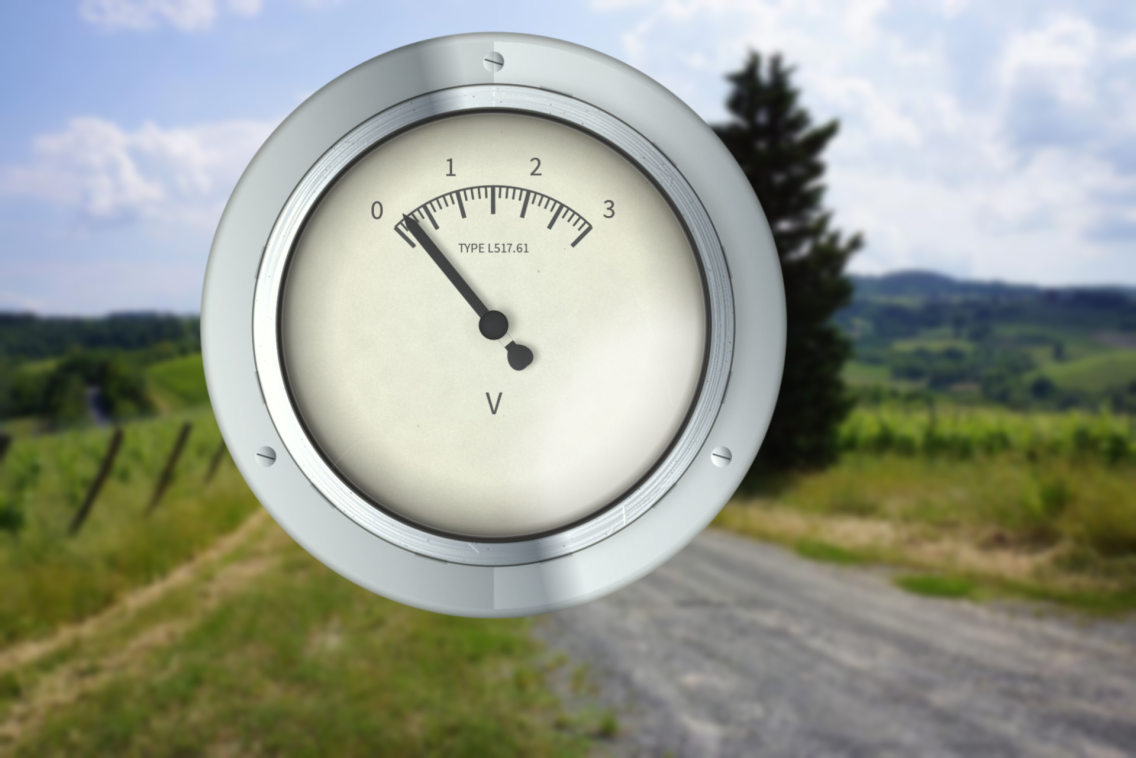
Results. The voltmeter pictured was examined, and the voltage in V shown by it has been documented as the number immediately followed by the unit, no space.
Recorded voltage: 0.2V
